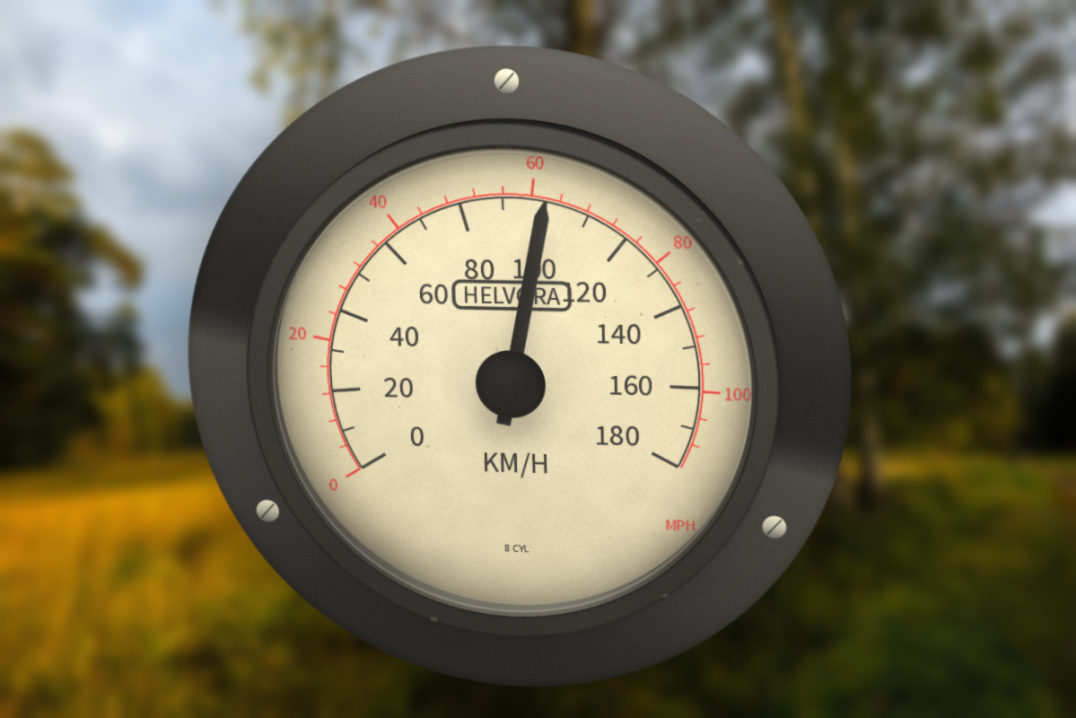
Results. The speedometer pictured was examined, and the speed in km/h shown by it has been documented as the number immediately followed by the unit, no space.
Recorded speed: 100km/h
